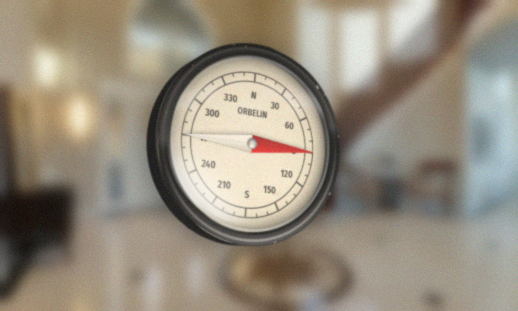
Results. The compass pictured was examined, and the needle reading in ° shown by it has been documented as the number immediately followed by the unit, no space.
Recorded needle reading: 90°
